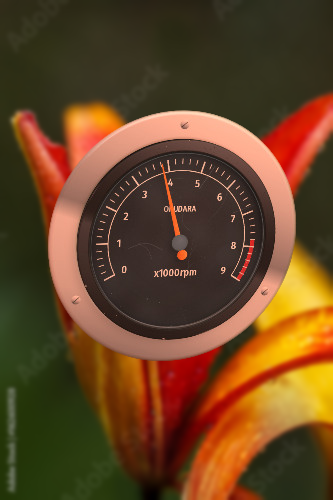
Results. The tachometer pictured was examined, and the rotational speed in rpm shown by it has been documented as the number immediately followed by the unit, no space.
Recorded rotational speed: 3800rpm
